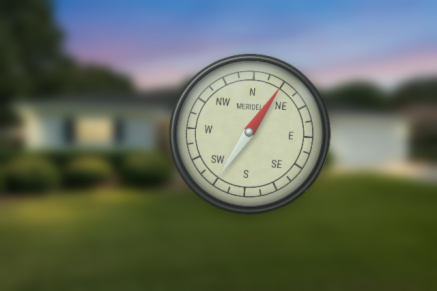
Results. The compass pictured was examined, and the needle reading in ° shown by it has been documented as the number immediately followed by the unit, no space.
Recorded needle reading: 30°
